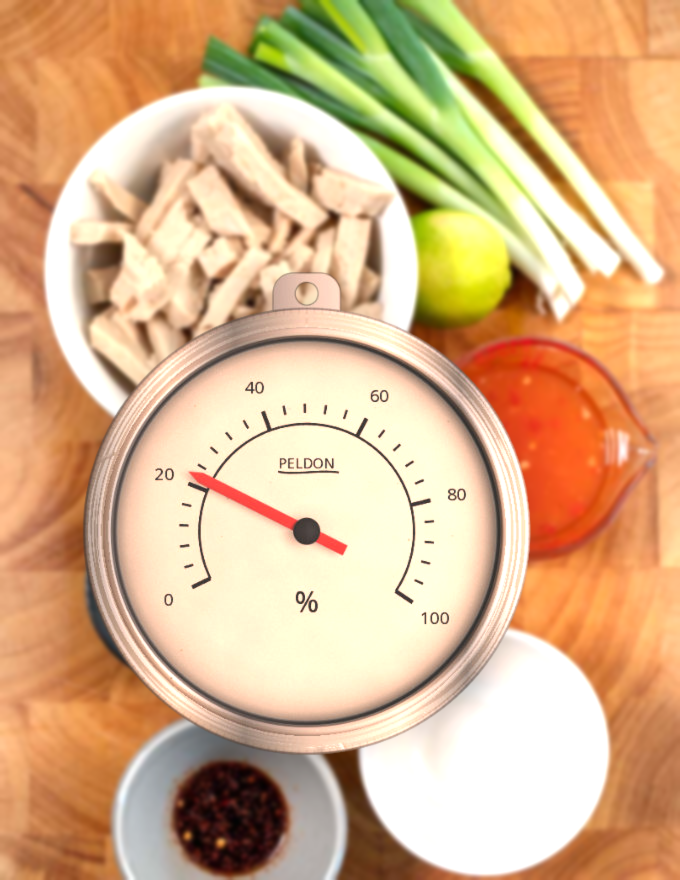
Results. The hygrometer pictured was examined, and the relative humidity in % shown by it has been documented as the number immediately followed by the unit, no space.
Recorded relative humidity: 22%
